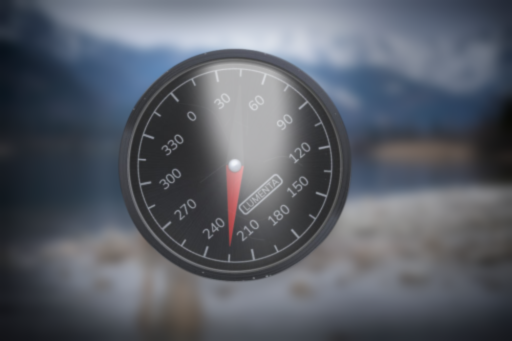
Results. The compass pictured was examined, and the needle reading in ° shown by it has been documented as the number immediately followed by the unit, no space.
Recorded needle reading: 225°
